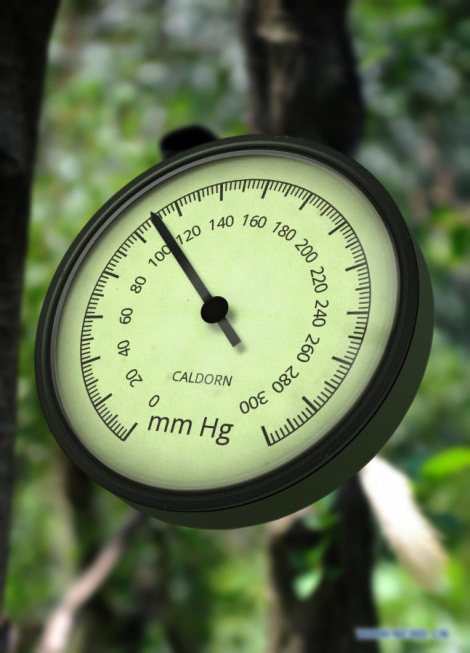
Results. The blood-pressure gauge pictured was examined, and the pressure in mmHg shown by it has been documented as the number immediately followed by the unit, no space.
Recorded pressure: 110mmHg
